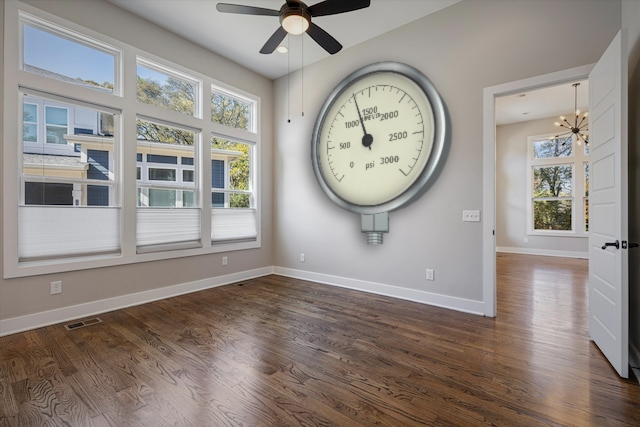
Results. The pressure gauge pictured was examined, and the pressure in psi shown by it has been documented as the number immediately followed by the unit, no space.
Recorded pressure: 1300psi
